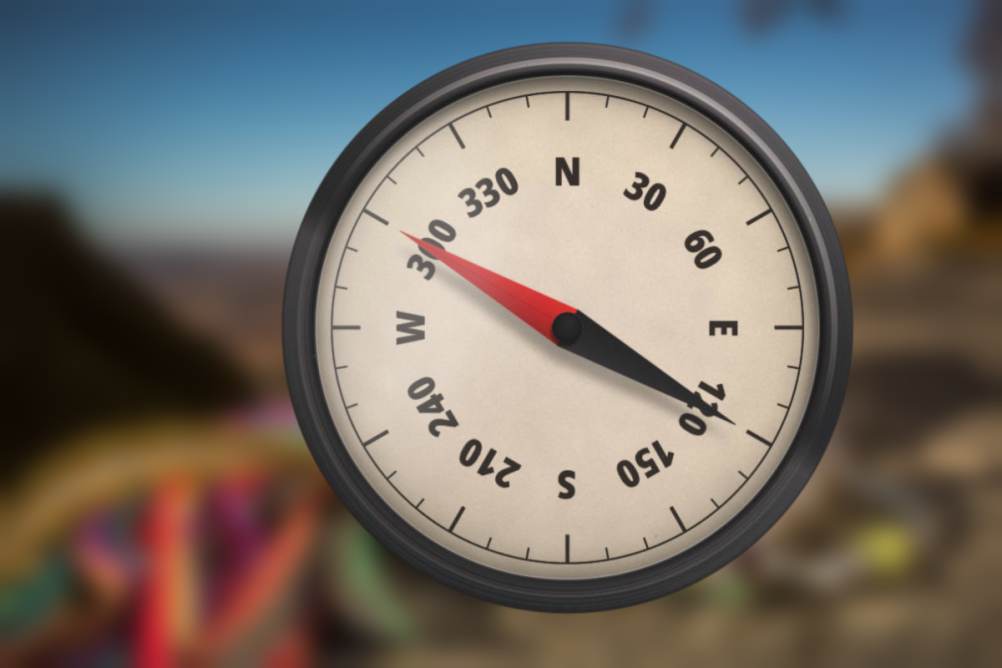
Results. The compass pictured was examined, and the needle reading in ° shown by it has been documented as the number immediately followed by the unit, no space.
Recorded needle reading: 300°
